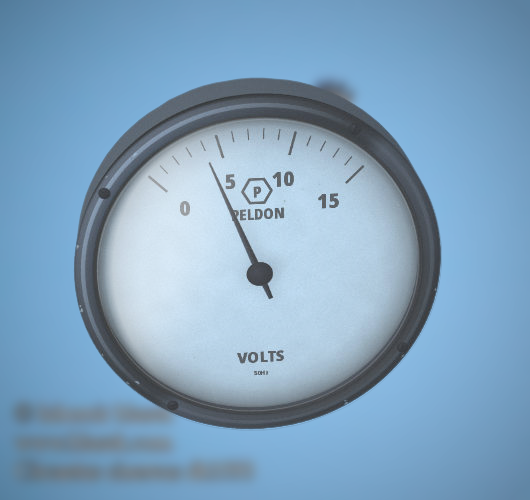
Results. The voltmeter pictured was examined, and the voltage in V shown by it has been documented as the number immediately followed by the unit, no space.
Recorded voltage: 4V
